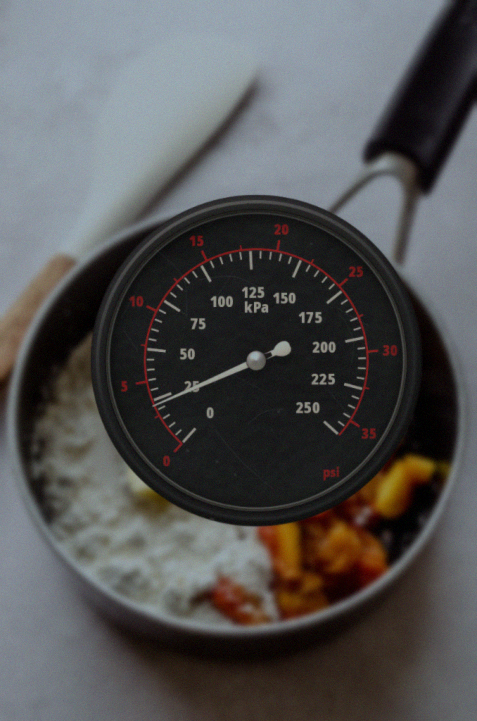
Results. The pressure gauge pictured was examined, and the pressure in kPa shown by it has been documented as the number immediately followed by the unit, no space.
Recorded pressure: 22.5kPa
